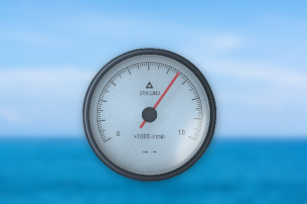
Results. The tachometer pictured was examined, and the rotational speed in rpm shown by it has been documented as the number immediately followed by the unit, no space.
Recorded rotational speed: 6500rpm
